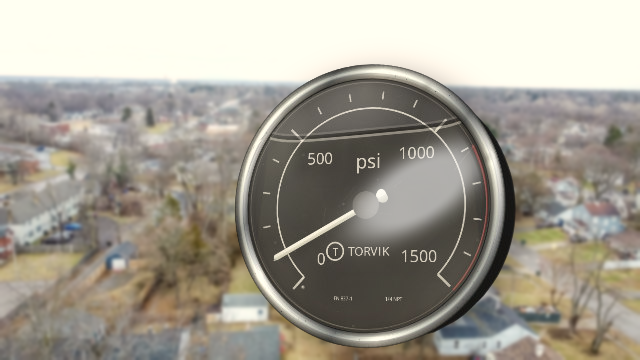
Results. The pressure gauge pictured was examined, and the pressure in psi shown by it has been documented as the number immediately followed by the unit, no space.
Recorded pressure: 100psi
